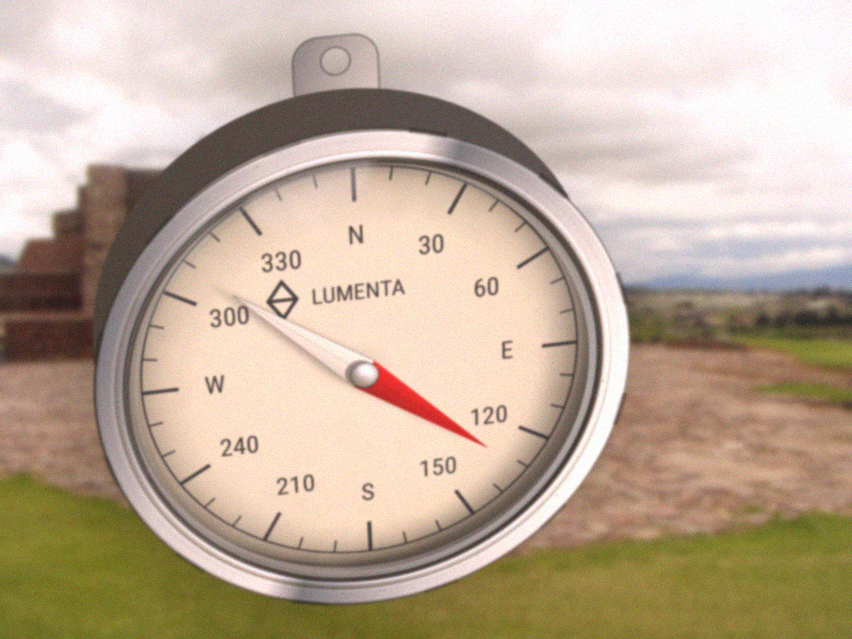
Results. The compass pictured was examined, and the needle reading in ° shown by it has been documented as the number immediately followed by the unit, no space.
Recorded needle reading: 130°
